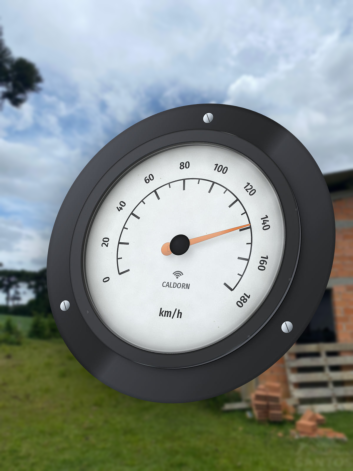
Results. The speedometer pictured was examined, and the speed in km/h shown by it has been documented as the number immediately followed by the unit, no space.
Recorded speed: 140km/h
